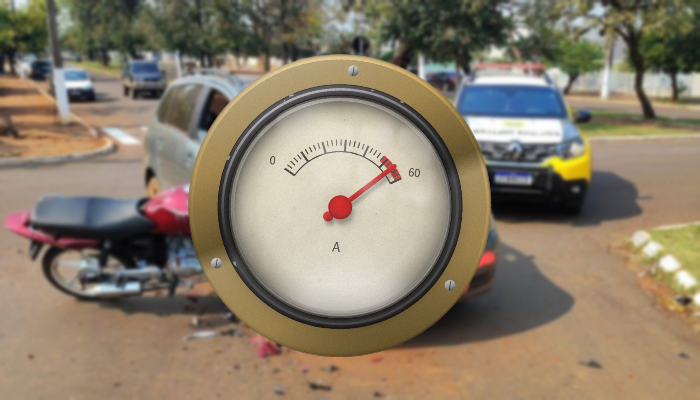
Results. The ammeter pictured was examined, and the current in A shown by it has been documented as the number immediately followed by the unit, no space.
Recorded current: 54A
